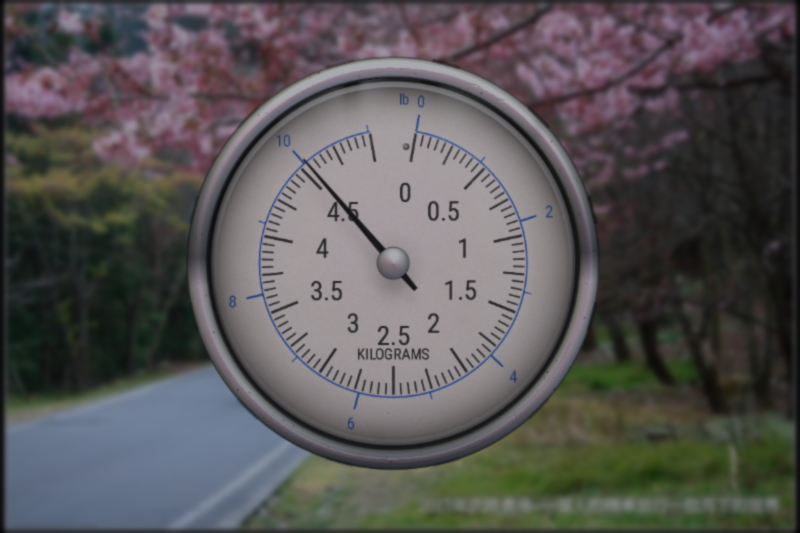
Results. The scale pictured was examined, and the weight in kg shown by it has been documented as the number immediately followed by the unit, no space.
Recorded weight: 4.55kg
